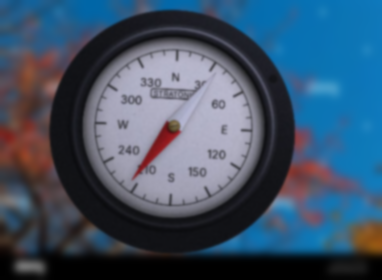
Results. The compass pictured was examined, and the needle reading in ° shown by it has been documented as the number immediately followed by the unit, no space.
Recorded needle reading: 215°
